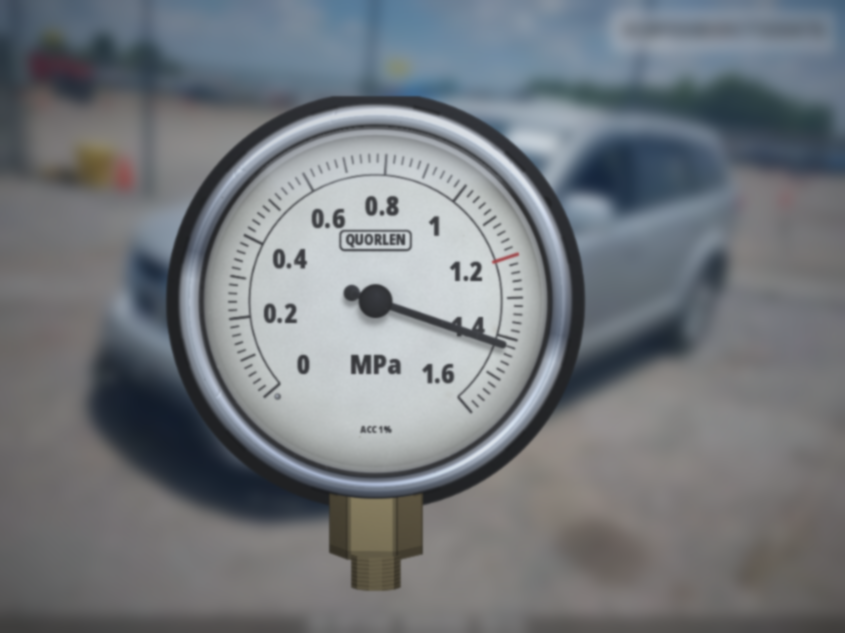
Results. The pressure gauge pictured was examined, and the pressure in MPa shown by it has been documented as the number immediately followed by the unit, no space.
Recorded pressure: 1.42MPa
